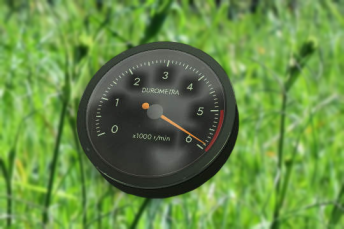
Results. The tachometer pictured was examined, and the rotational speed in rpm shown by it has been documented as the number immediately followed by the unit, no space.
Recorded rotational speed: 5900rpm
